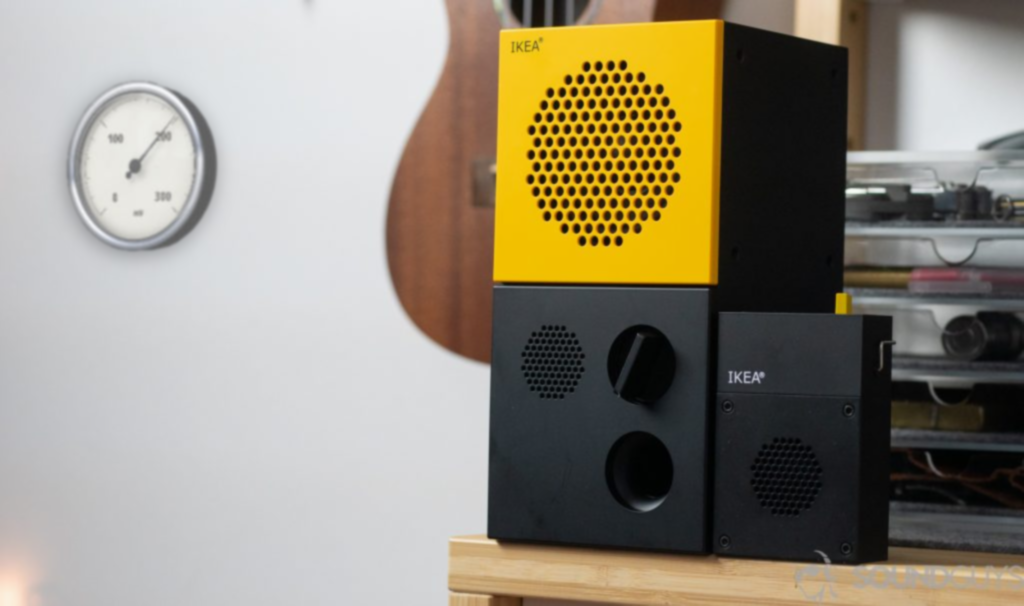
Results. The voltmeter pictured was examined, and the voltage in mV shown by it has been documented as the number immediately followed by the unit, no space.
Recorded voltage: 200mV
